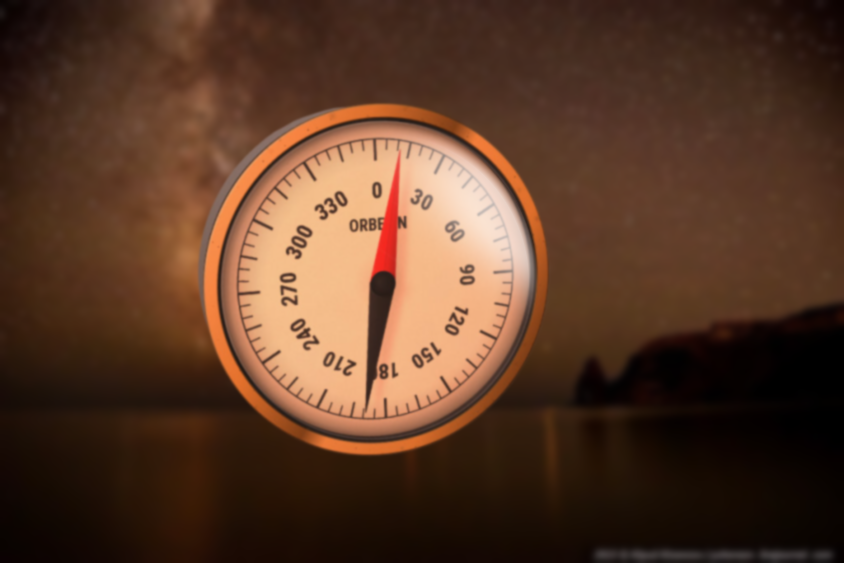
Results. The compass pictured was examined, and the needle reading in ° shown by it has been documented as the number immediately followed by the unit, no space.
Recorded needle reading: 10°
